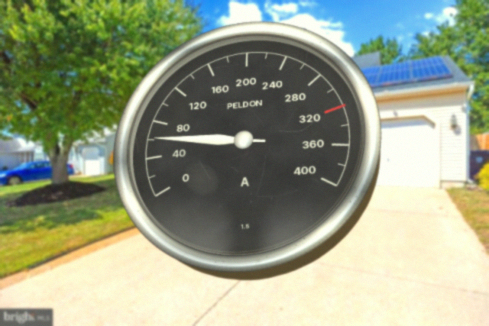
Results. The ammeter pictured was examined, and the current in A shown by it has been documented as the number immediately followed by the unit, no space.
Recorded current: 60A
